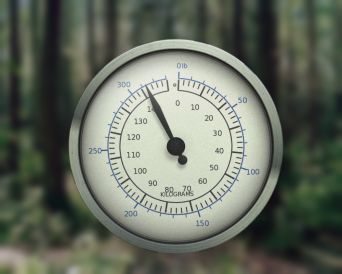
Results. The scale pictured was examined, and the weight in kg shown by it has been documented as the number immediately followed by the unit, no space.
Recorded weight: 142kg
